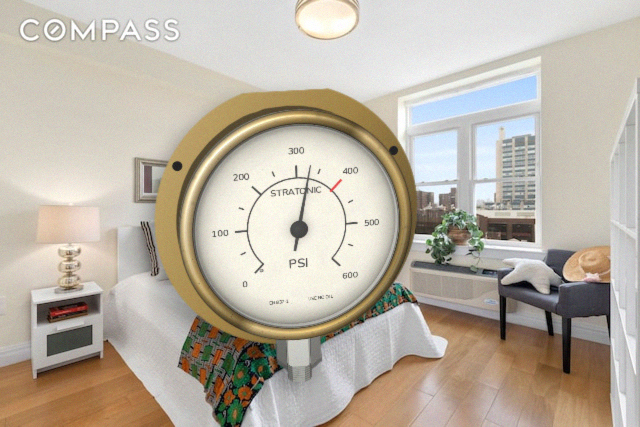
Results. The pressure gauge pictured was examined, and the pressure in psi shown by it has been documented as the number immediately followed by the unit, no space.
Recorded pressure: 325psi
